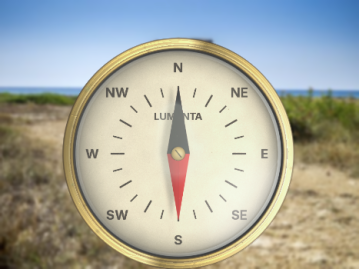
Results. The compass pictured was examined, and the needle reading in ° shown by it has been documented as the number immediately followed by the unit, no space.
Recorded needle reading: 180°
